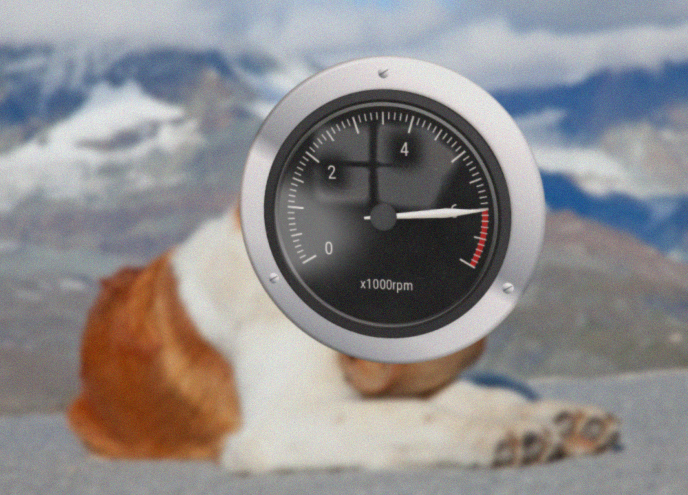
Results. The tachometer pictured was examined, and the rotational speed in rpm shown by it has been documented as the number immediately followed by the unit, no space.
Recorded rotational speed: 6000rpm
